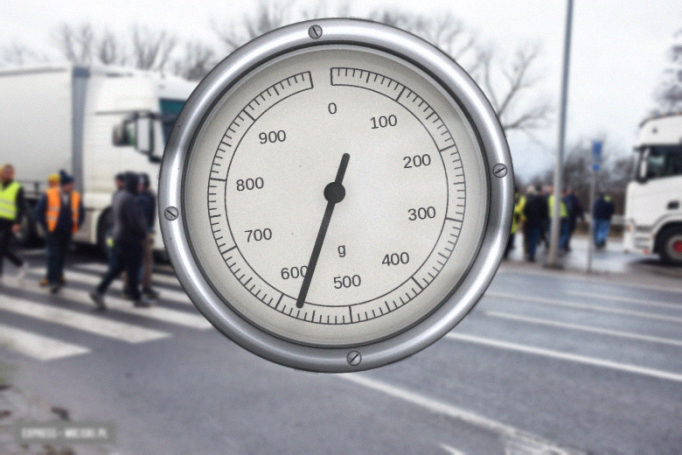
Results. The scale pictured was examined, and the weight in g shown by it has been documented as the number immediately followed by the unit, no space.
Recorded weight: 570g
